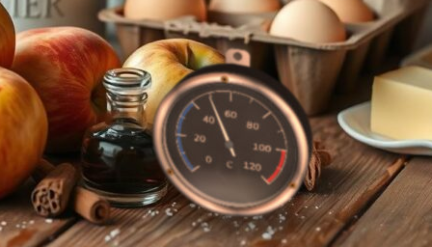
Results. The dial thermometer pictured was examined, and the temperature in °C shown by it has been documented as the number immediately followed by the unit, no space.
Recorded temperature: 50°C
